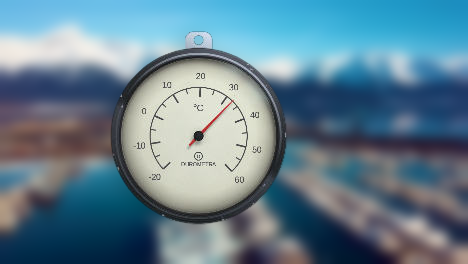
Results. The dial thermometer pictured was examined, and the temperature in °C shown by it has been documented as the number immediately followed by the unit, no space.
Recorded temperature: 32.5°C
